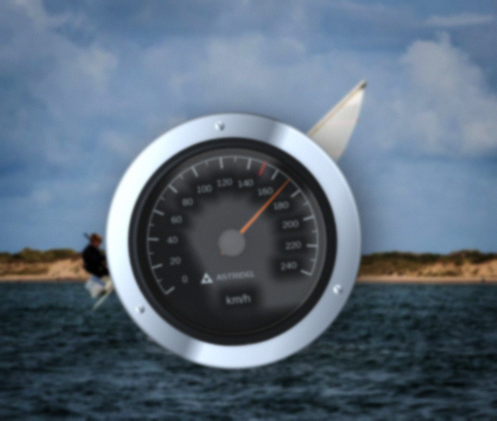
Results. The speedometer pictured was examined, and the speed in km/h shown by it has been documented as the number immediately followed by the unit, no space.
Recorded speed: 170km/h
